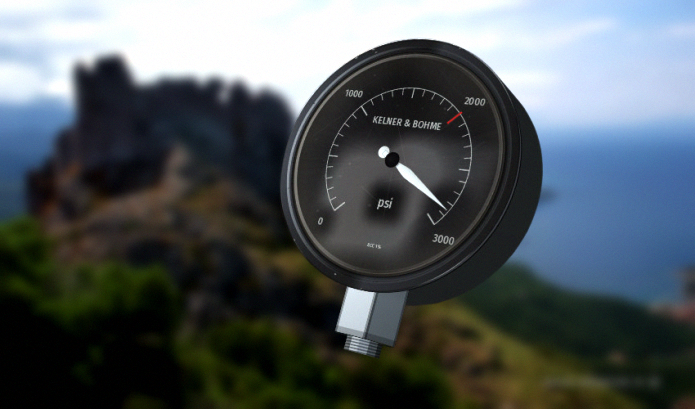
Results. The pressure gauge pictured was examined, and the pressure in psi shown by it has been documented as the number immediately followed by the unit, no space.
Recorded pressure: 2850psi
